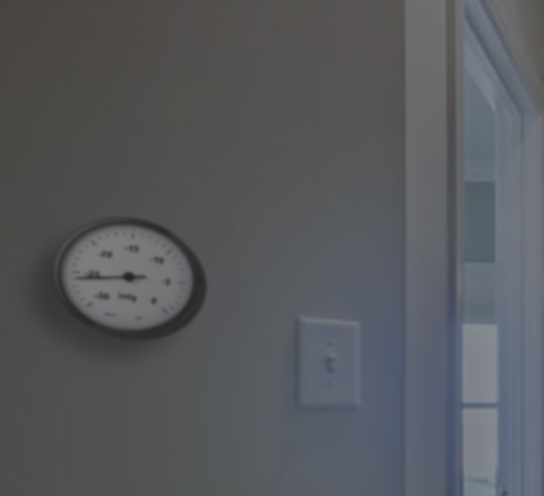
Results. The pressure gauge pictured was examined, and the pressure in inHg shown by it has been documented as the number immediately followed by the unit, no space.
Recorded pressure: -26inHg
